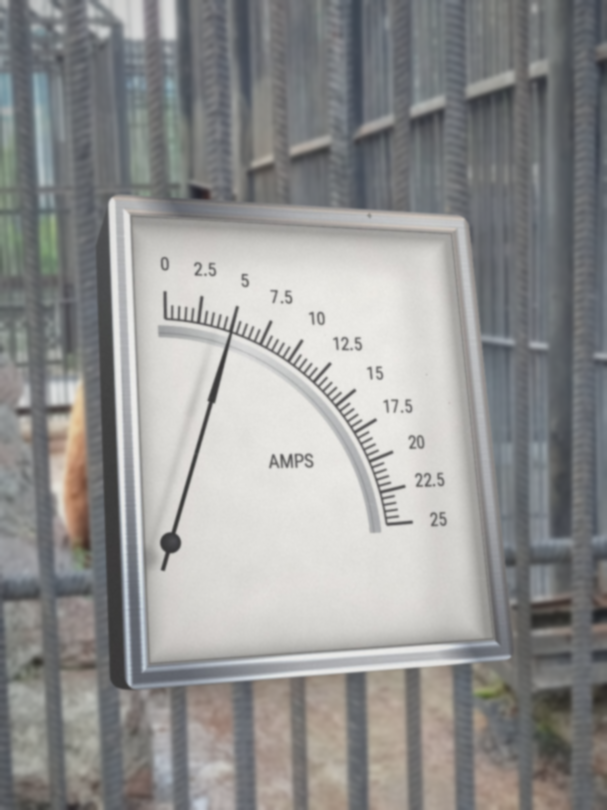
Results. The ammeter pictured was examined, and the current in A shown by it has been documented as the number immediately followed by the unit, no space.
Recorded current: 5A
